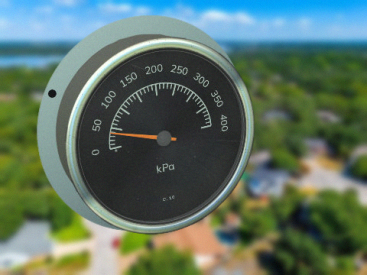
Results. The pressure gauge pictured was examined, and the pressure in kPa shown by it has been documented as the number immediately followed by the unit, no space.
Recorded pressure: 40kPa
